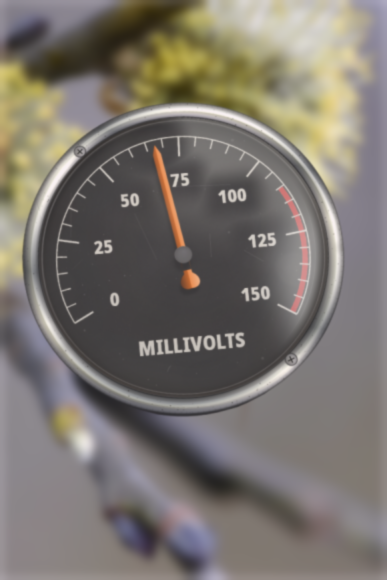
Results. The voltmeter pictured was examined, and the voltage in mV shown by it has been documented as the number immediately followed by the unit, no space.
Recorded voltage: 67.5mV
